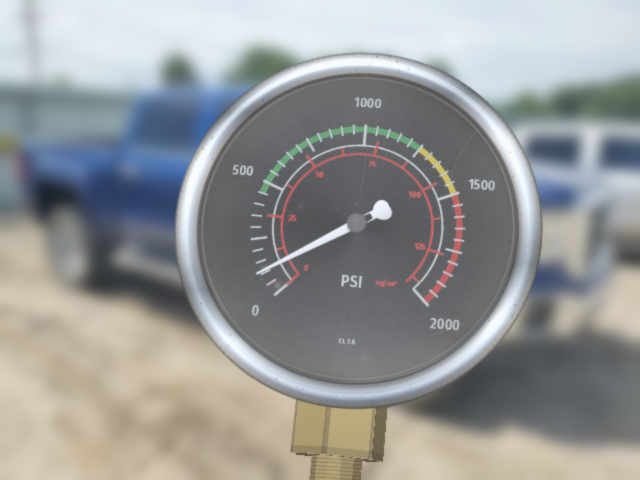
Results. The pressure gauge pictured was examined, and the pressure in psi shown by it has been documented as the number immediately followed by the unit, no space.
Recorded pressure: 100psi
